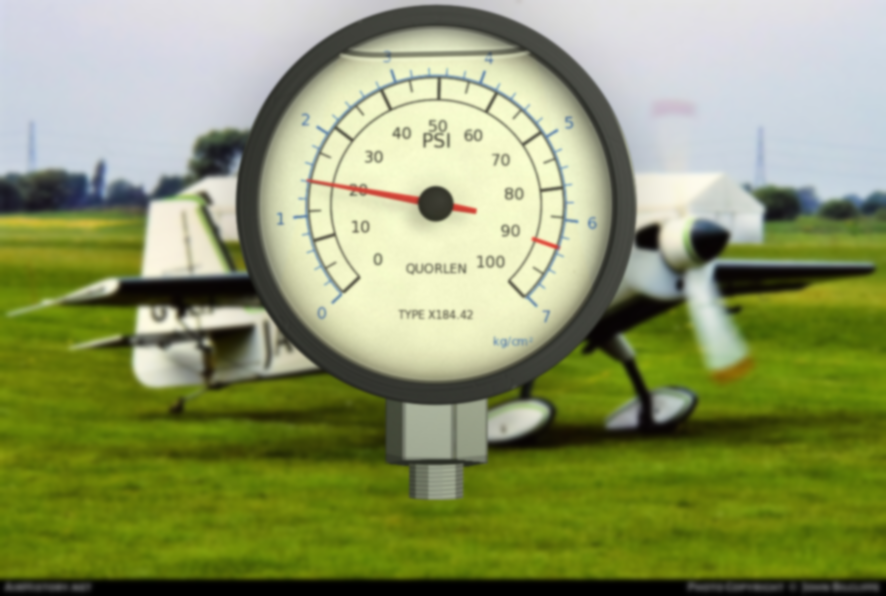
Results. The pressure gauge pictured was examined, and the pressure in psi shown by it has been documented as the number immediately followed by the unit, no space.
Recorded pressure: 20psi
